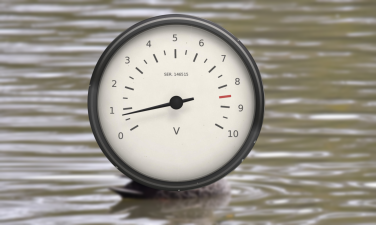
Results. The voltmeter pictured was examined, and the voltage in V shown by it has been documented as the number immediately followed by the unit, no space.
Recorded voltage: 0.75V
